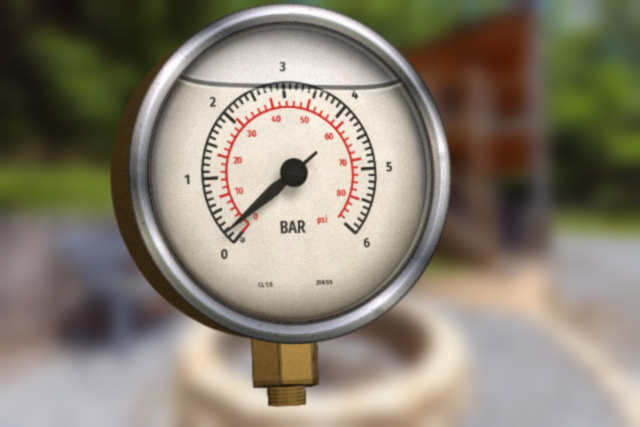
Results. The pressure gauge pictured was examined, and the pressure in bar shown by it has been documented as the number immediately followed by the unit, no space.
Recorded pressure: 0.2bar
